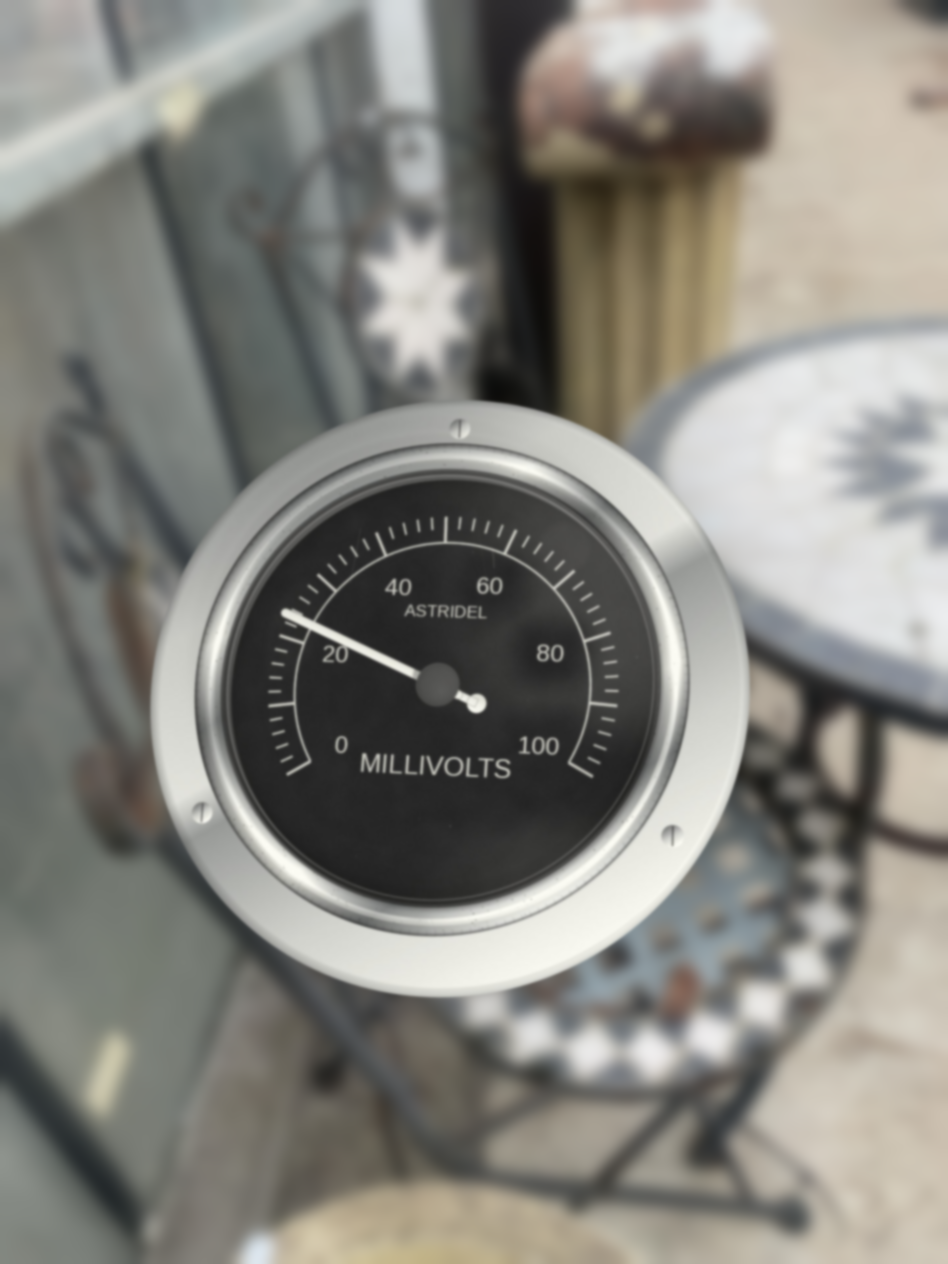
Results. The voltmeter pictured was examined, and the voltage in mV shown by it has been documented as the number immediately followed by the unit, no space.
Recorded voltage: 23mV
